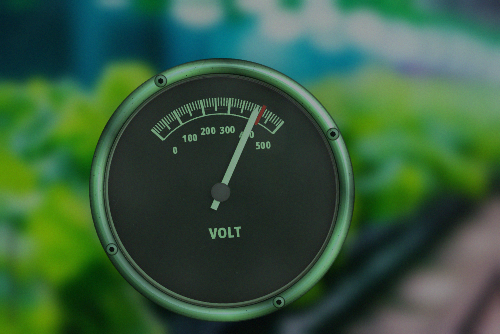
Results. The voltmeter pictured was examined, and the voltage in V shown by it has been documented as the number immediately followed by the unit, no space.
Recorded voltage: 400V
